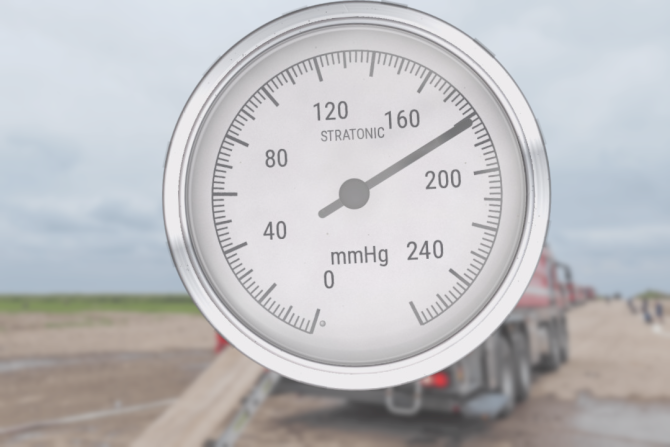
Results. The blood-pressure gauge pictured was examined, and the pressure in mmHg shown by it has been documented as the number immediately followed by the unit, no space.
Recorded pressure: 182mmHg
